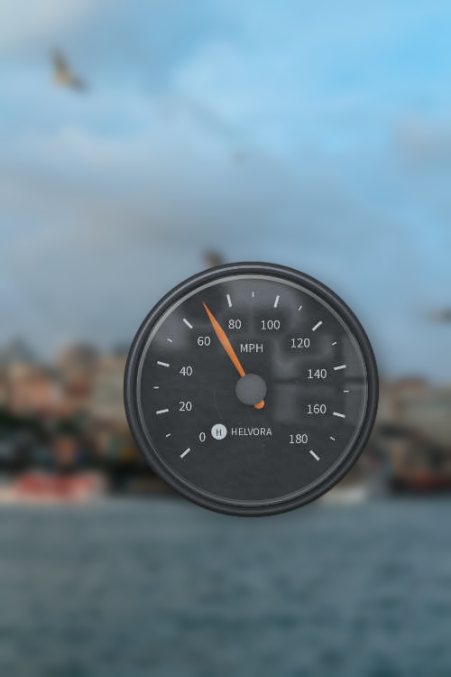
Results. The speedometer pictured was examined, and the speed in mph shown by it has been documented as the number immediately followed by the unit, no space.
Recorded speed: 70mph
